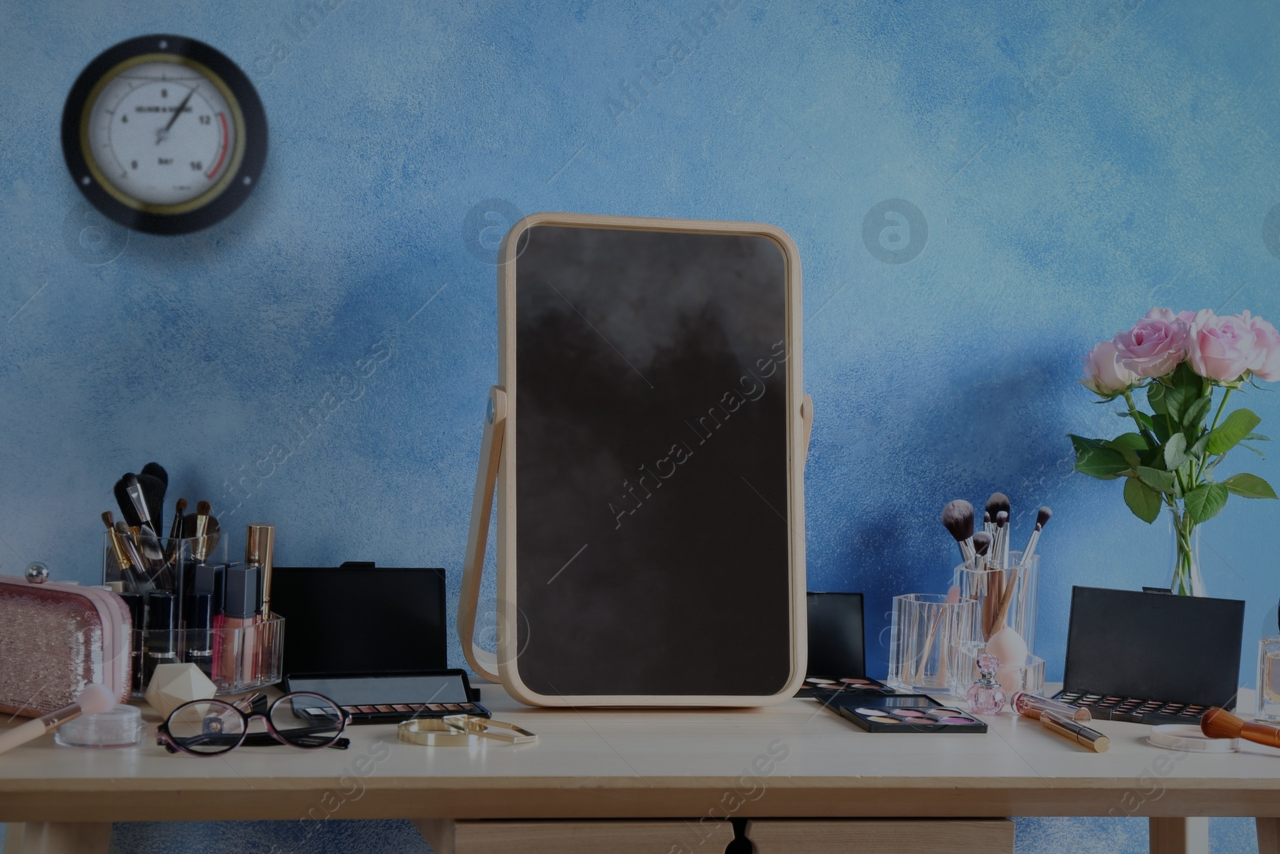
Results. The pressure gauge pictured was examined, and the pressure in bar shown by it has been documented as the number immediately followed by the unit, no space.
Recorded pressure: 10bar
